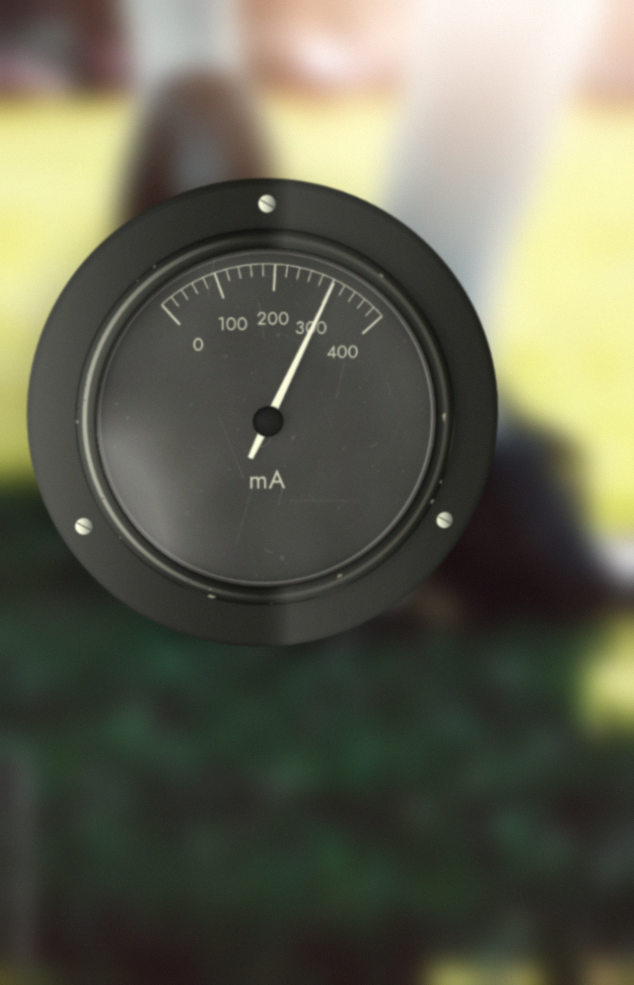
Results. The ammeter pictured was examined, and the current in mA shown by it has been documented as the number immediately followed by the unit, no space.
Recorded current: 300mA
